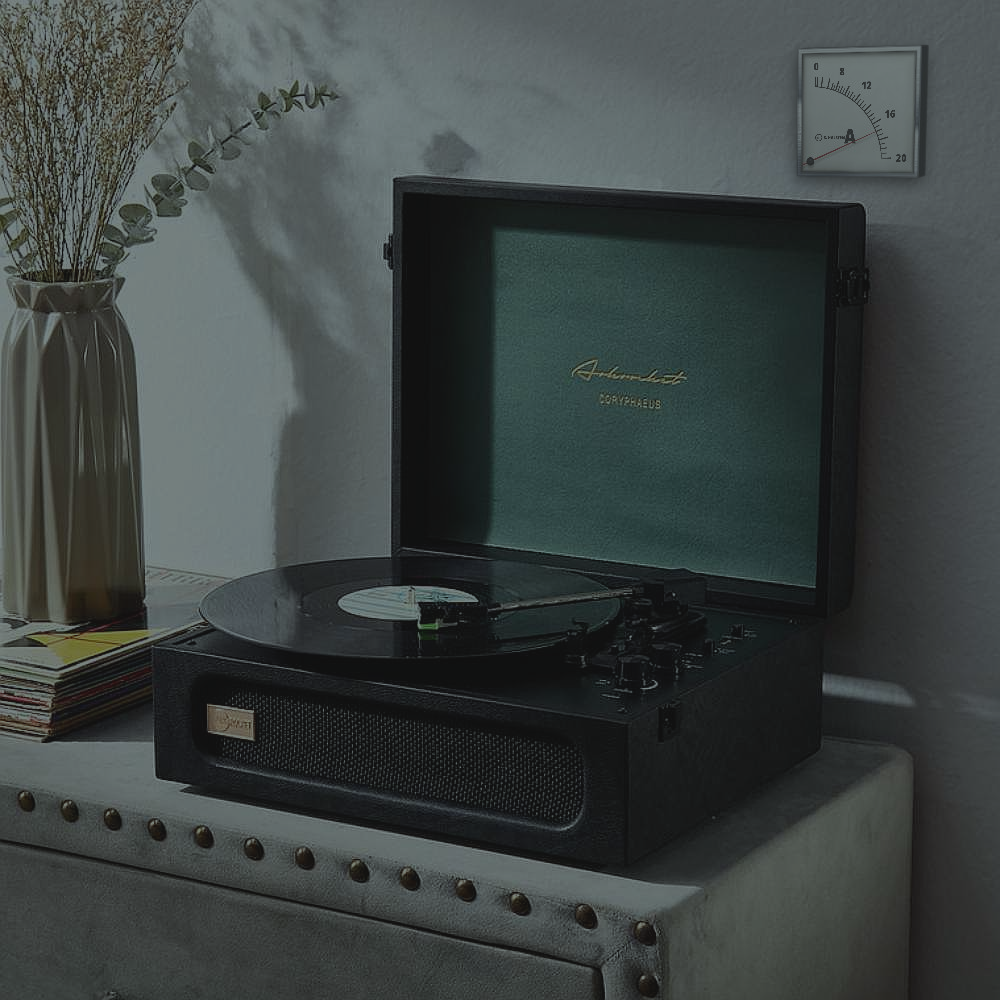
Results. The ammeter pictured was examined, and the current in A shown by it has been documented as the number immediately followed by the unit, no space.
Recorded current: 17A
